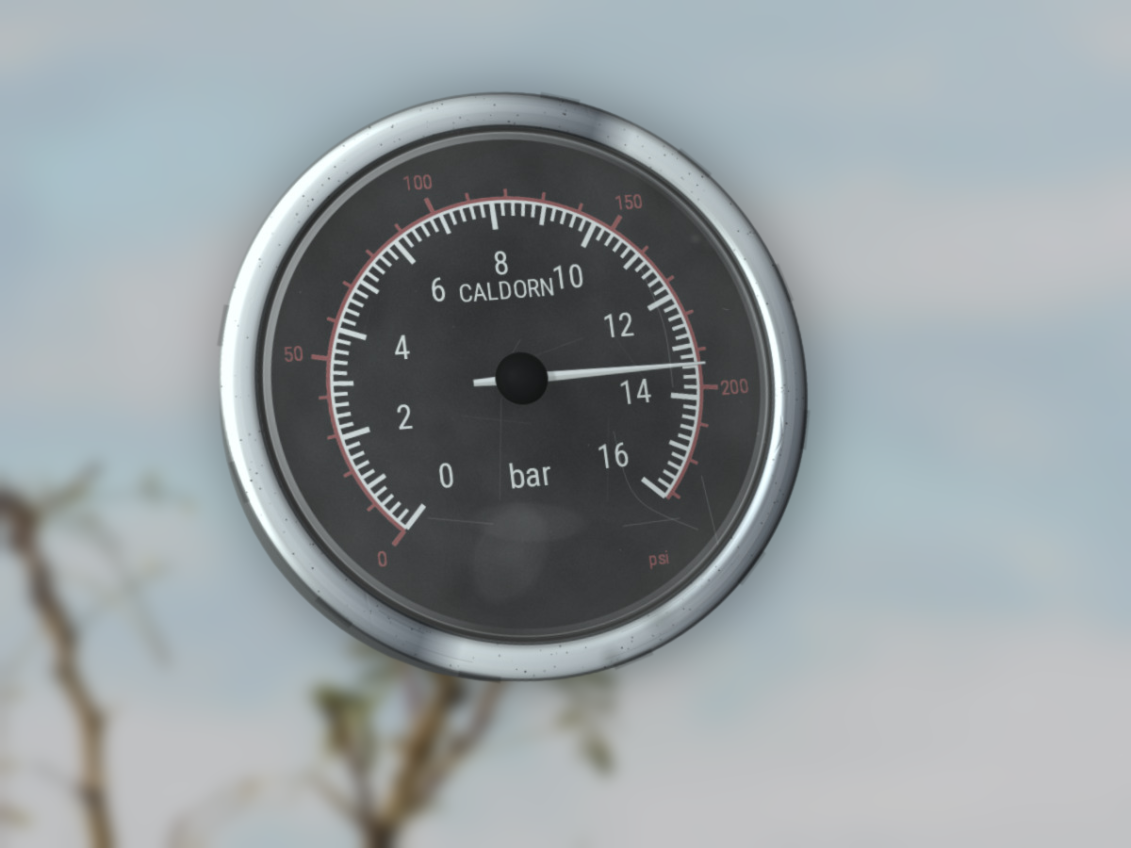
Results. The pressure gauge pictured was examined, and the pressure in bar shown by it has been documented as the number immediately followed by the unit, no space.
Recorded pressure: 13.4bar
